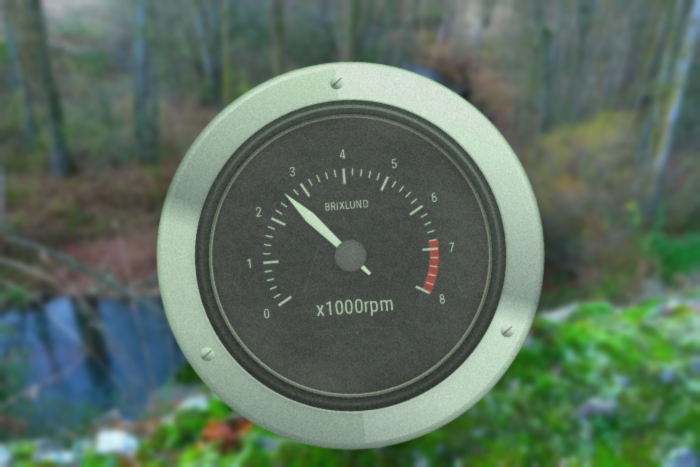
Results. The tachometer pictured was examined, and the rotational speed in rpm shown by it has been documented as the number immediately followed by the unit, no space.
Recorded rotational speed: 2600rpm
